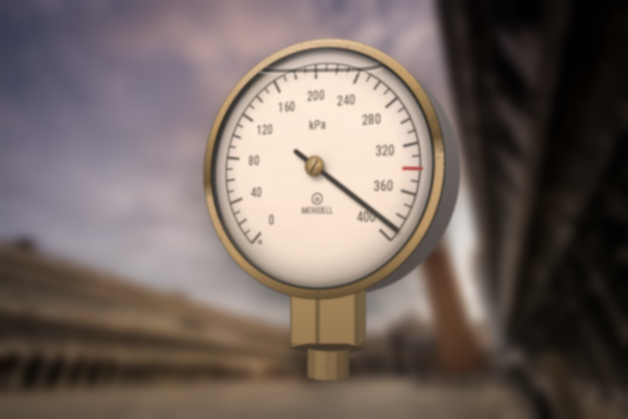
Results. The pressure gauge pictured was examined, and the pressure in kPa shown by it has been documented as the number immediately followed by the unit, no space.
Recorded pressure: 390kPa
